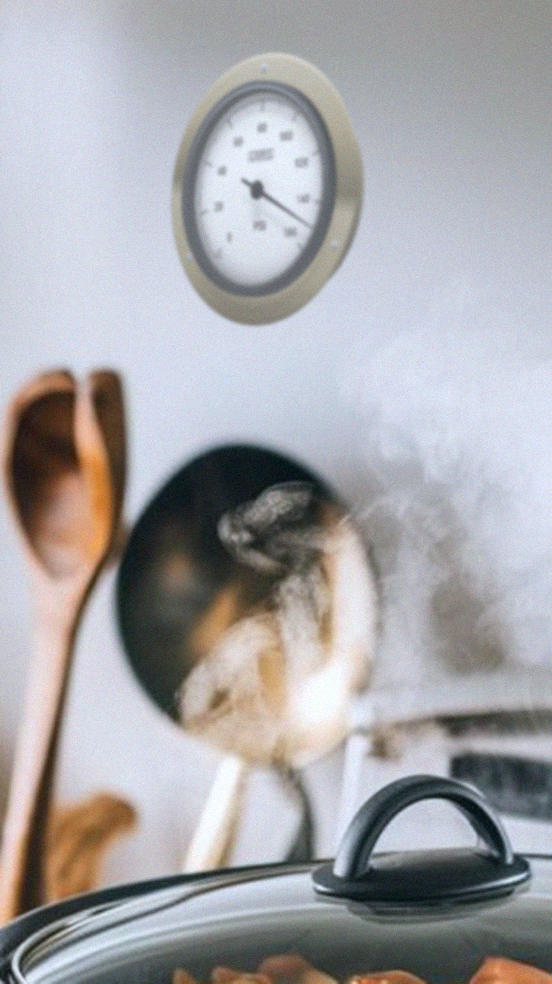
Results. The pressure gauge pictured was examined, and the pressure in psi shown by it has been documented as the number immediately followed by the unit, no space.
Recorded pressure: 150psi
